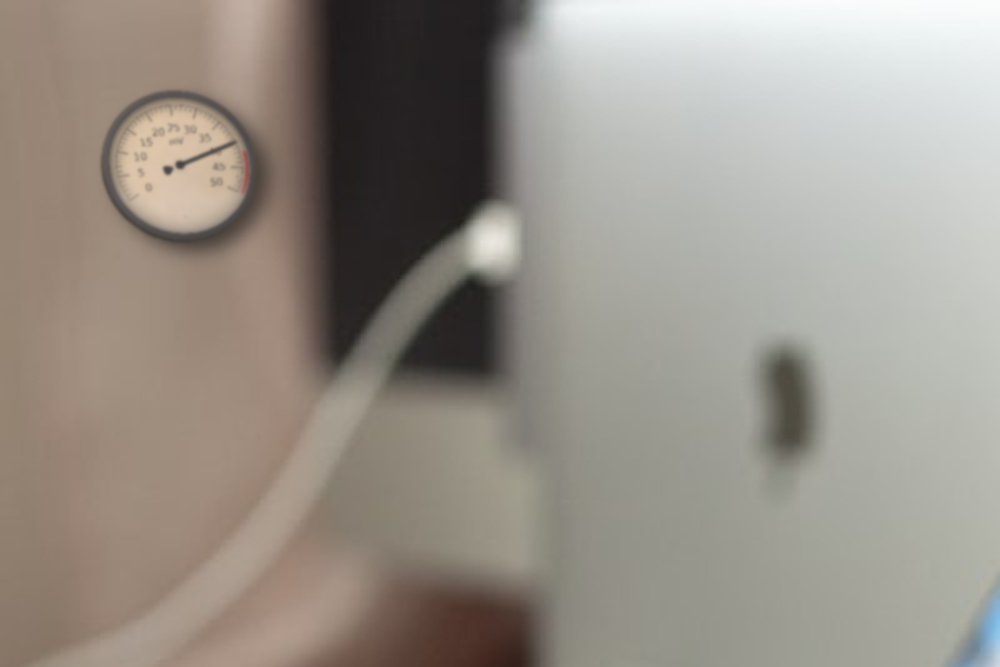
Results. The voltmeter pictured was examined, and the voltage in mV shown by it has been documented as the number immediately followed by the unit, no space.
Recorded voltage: 40mV
